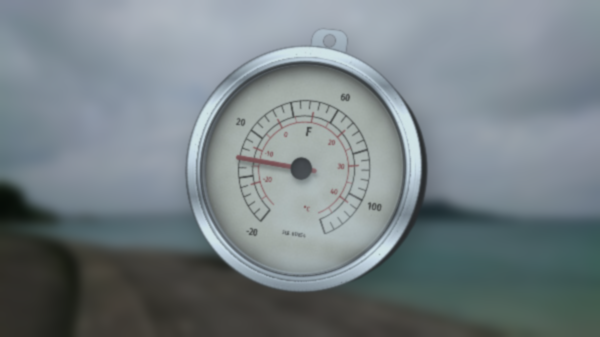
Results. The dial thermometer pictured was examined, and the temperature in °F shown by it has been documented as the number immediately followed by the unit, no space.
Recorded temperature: 8°F
